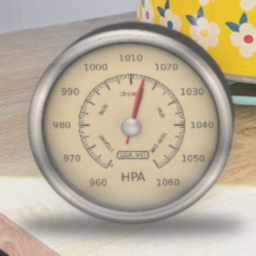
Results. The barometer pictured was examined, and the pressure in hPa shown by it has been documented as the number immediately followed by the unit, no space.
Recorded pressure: 1015hPa
